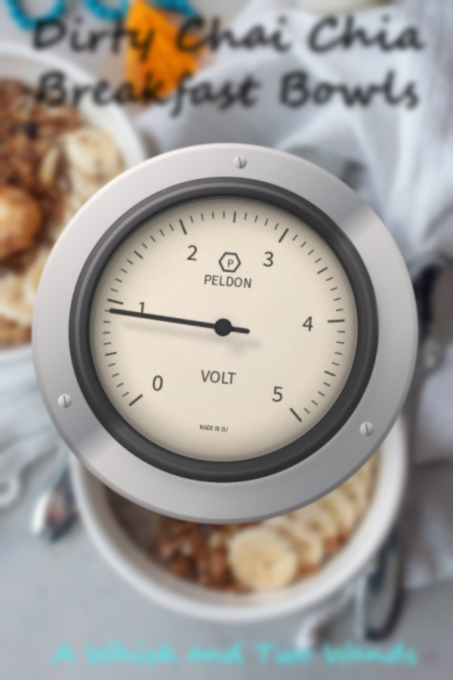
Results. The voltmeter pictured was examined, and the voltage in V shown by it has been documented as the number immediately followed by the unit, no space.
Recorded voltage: 0.9V
